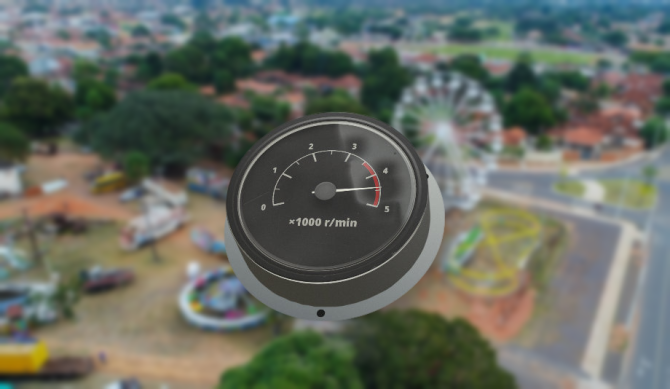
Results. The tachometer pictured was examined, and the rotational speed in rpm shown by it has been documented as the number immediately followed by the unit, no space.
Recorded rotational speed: 4500rpm
